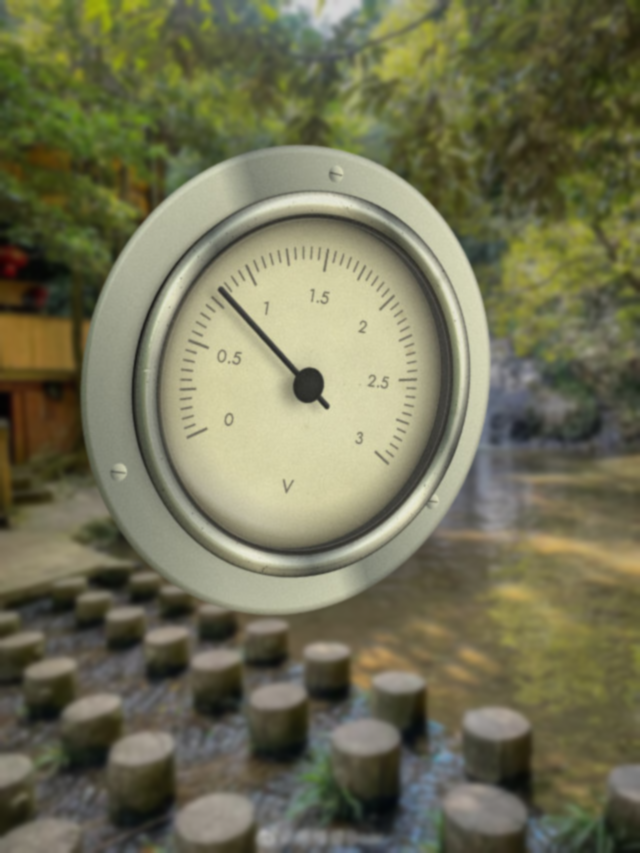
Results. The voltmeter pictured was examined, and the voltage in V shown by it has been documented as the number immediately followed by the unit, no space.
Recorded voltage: 0.8V
